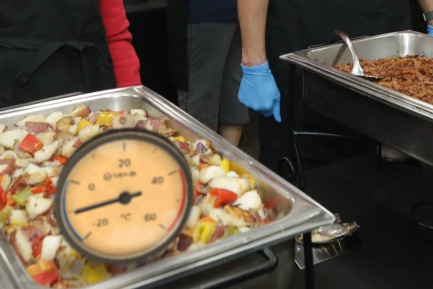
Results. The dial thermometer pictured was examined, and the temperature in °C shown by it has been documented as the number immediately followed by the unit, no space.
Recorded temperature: -10°C
